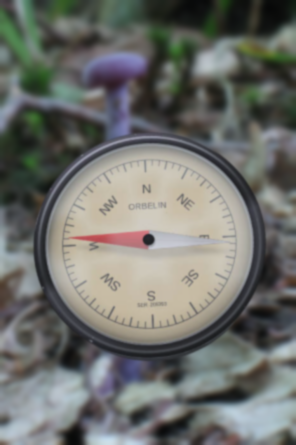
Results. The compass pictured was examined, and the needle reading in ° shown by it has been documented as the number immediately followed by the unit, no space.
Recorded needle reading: 275°
